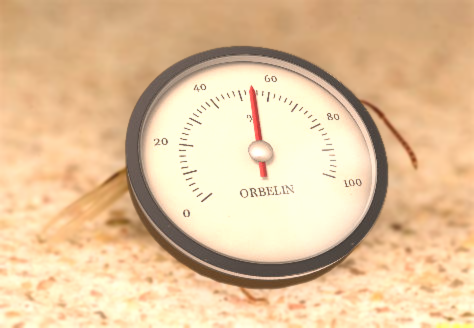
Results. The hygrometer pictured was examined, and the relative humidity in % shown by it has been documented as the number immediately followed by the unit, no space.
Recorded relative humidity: 54%
